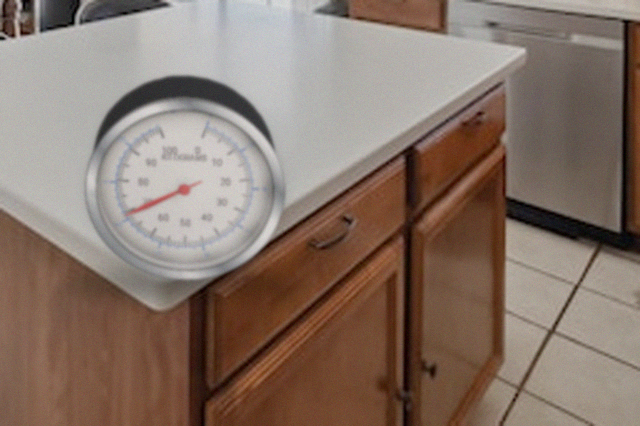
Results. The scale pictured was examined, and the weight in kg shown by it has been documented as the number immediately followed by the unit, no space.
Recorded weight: 70kg
